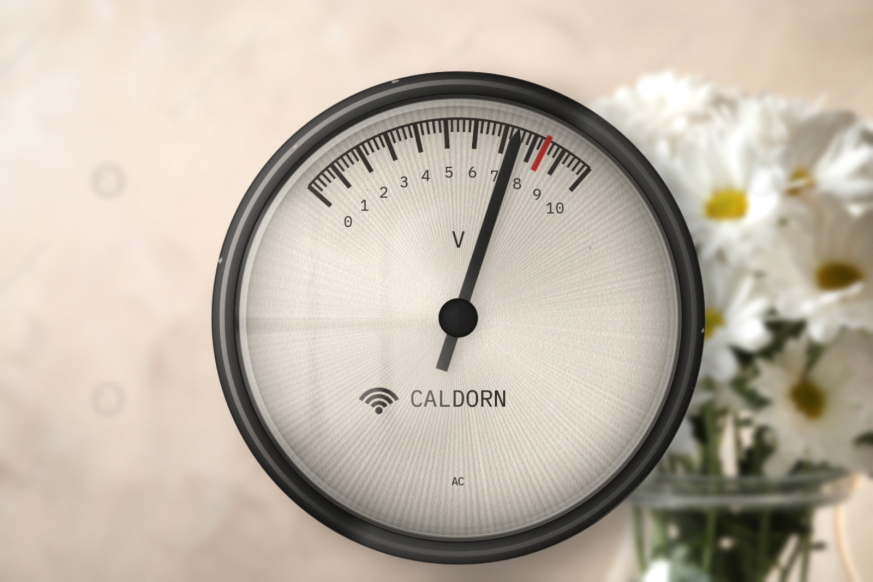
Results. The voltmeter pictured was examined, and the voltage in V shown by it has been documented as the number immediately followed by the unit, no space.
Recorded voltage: 7.4V
